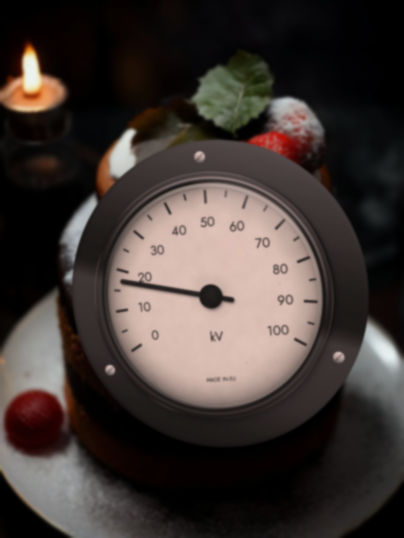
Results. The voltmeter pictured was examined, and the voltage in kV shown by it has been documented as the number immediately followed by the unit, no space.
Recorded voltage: 17.5kV
